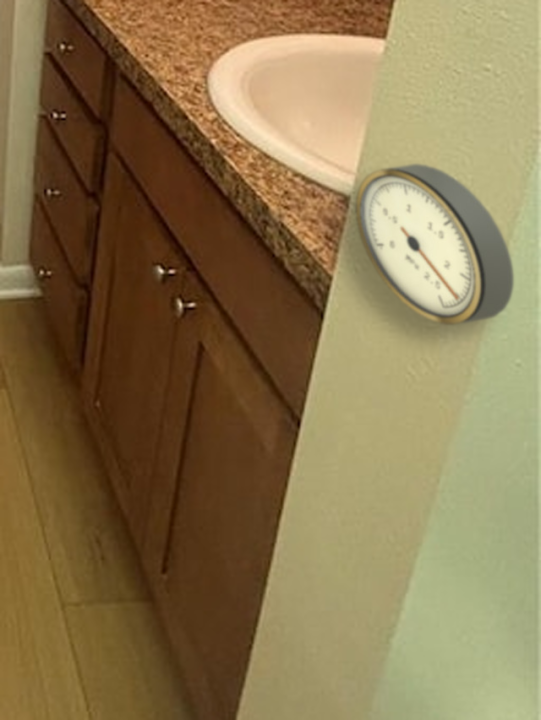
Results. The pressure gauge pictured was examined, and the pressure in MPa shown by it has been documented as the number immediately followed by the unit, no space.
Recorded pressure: 2.25MPa
